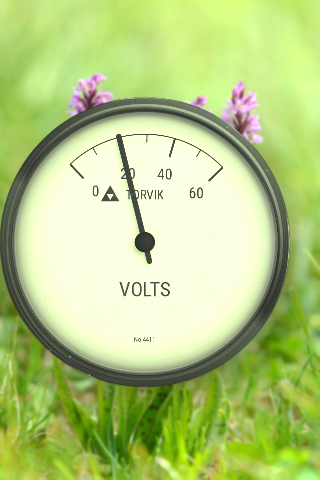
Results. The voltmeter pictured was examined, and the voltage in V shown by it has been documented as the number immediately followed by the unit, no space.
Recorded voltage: 20V
